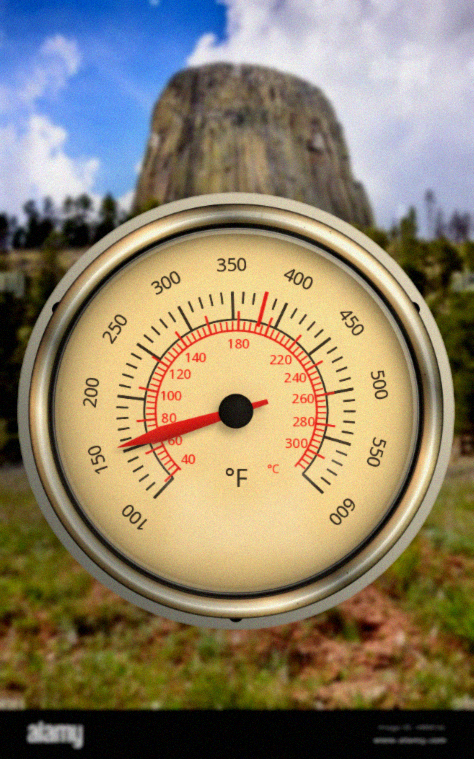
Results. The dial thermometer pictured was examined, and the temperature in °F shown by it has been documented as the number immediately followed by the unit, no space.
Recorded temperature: 155°F
